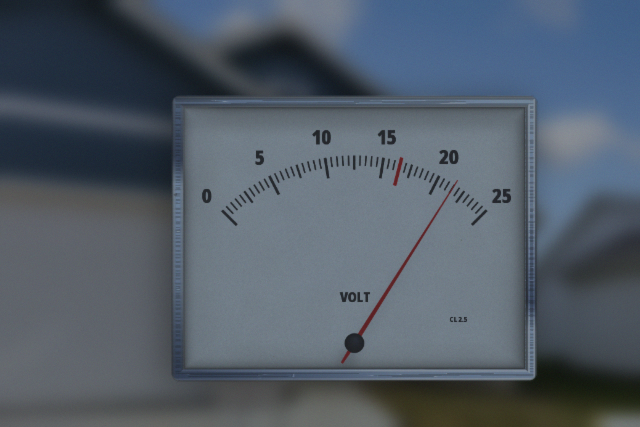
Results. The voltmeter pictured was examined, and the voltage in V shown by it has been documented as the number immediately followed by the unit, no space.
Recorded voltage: 21.5V
